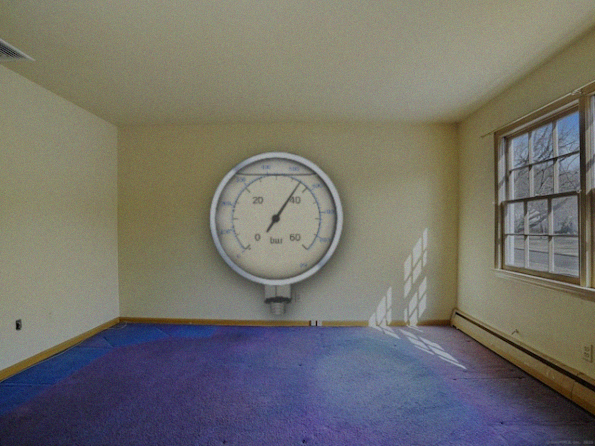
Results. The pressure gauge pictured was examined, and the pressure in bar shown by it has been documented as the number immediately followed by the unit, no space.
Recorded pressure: 37.5bar
